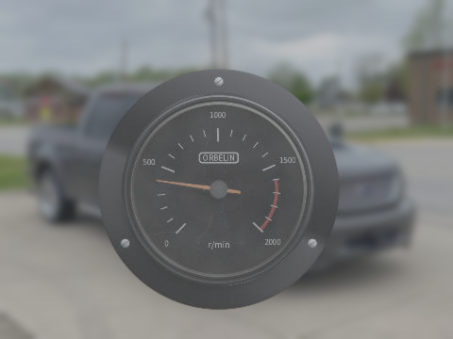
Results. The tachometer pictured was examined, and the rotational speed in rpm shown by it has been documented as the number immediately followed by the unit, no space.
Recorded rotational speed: 400rpm
